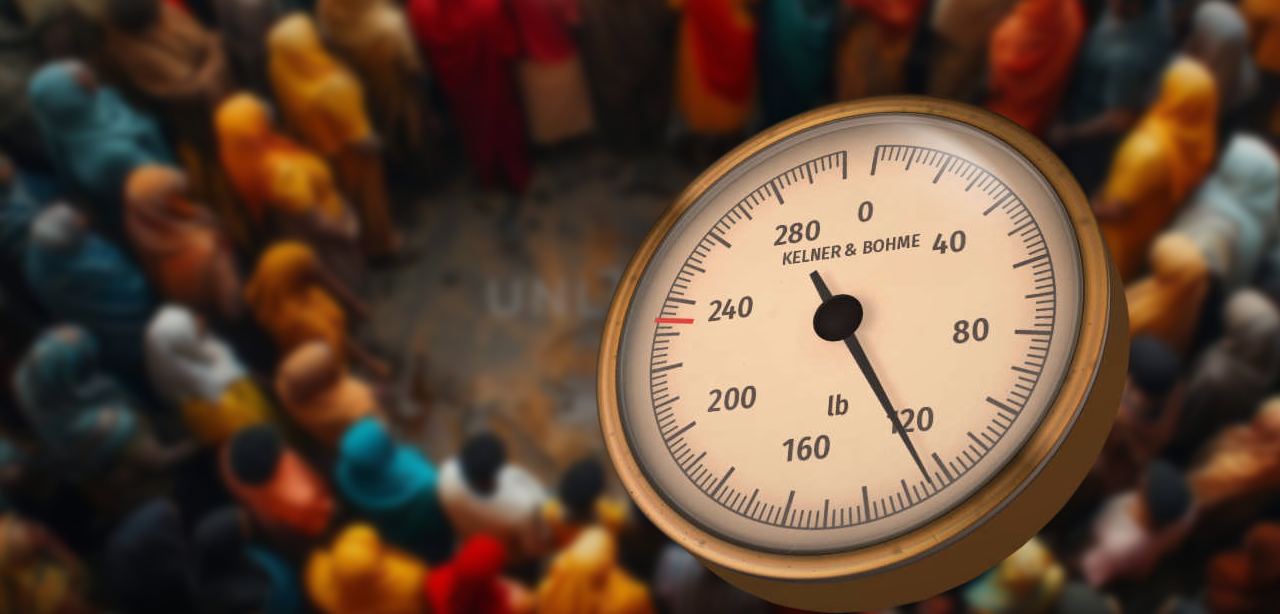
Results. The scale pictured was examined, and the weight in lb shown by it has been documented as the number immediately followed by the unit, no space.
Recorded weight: 124lb
